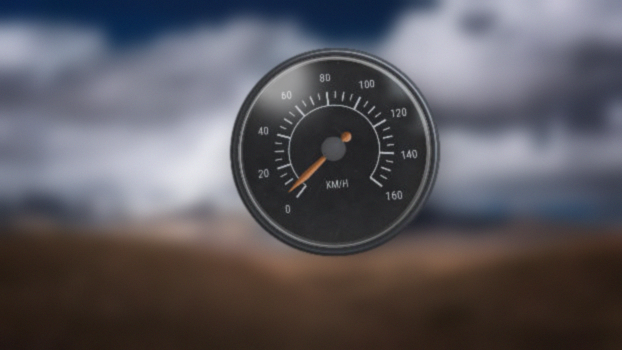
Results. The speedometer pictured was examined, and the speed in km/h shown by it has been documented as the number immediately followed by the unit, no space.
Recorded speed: 5km/h
